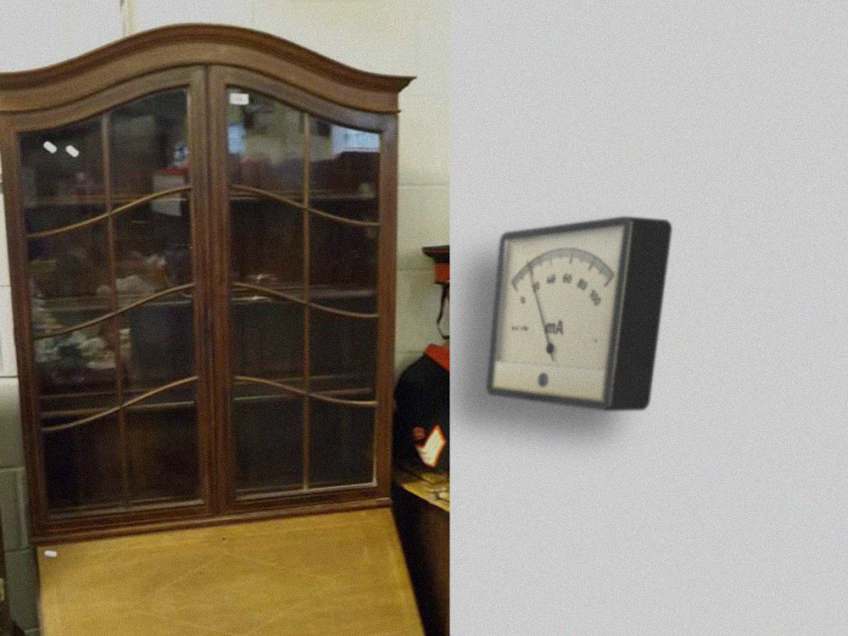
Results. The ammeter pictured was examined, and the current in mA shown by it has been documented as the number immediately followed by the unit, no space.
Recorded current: 20mA
